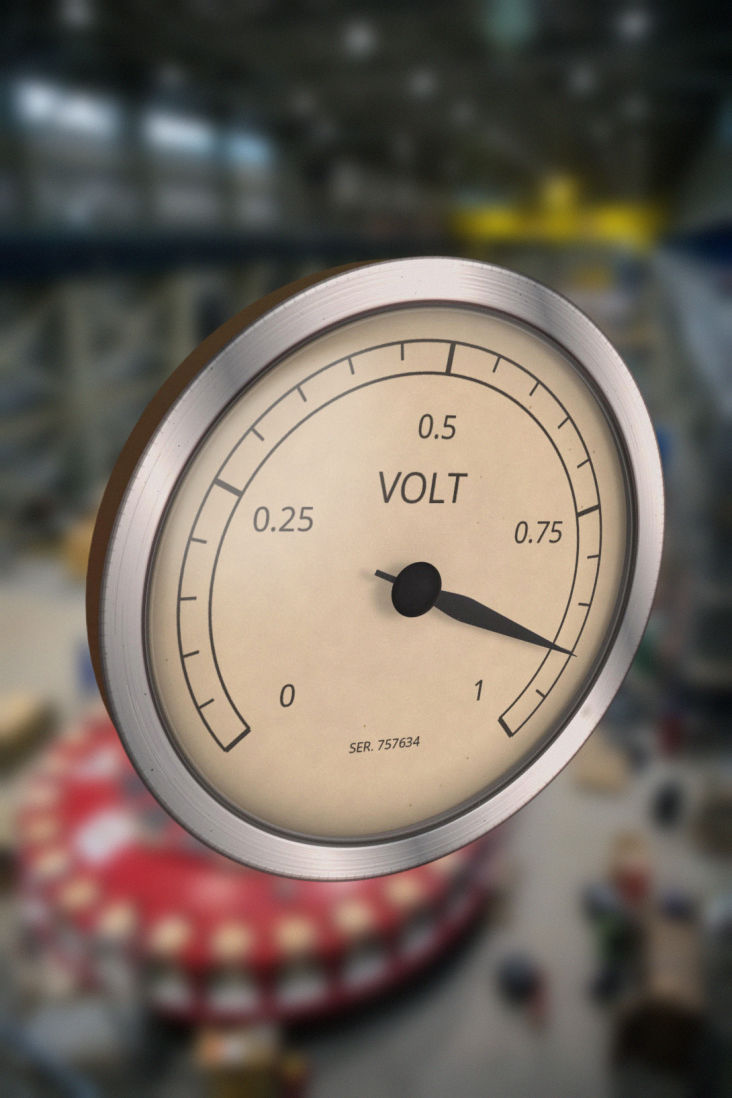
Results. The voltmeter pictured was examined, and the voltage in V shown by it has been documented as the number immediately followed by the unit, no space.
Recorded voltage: 0.9V
